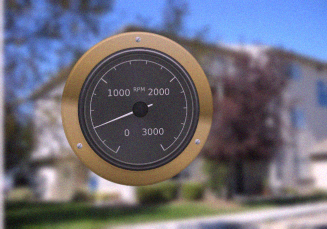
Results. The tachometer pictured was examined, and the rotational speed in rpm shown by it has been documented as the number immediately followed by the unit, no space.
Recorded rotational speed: 400rpm
